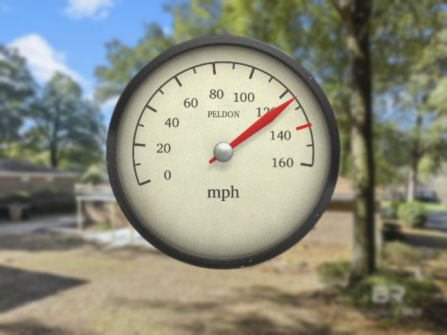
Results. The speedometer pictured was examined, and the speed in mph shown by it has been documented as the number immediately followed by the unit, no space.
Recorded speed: 125mph
